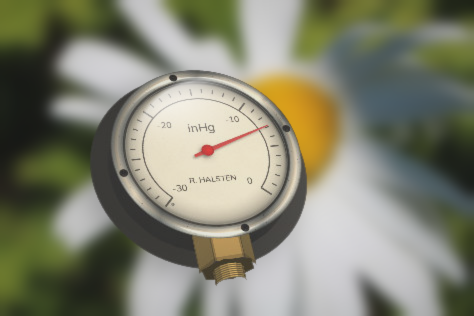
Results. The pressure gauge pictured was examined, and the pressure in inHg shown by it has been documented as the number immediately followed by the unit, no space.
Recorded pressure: -7inHg
